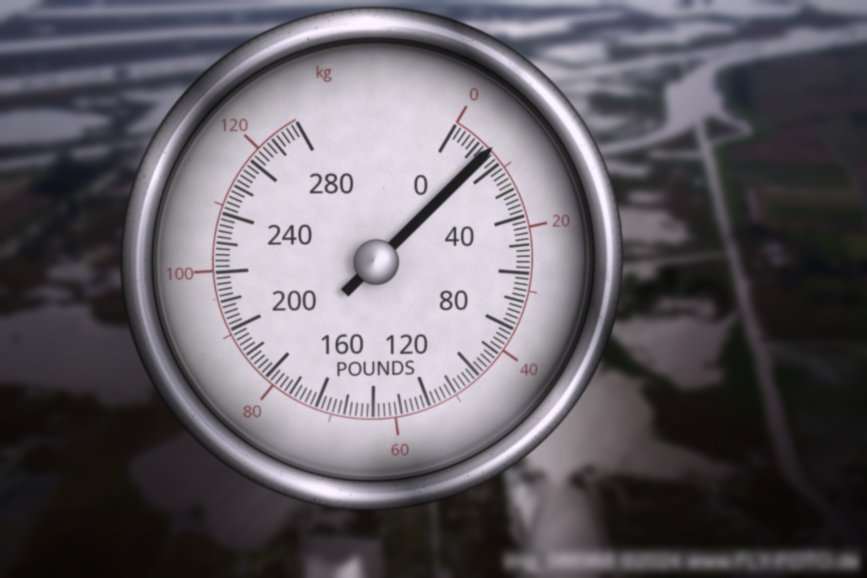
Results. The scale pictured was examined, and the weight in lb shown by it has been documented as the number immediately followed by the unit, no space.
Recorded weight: 14lb
